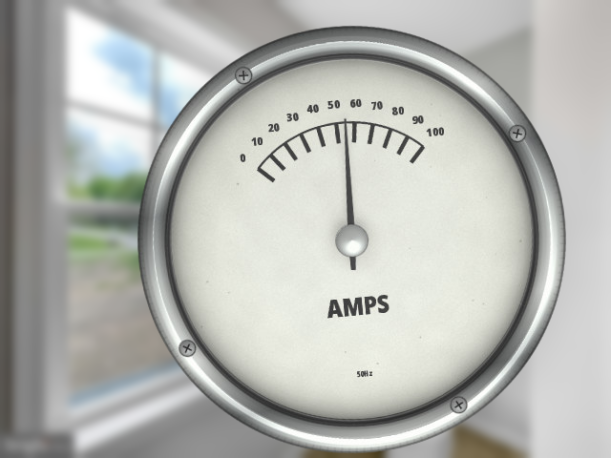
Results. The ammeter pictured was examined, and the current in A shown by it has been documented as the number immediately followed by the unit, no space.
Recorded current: 55A
